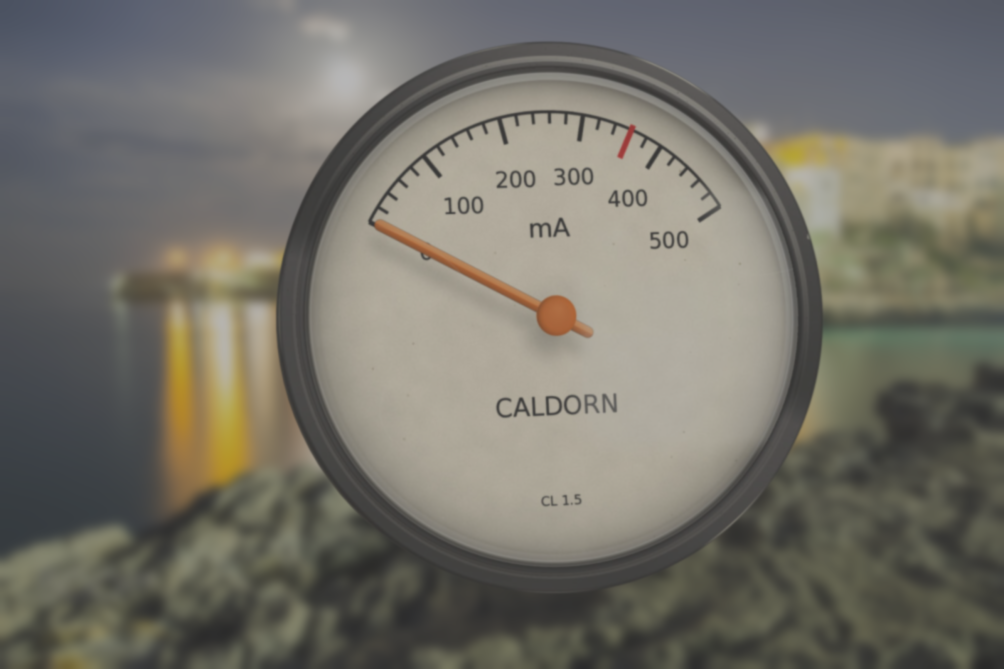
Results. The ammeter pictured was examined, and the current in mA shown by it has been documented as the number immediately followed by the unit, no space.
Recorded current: 0mA
